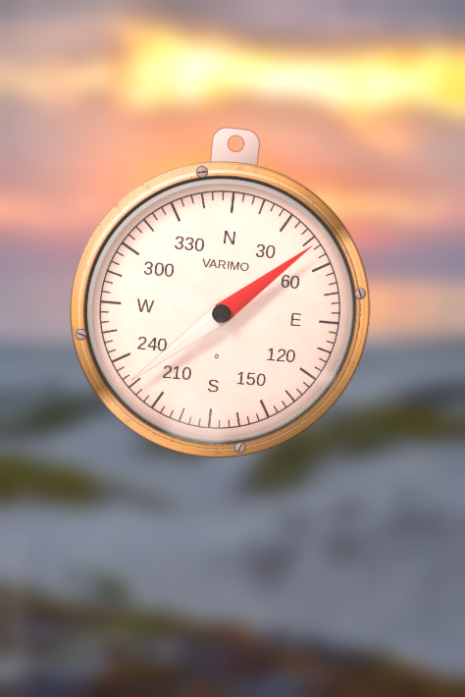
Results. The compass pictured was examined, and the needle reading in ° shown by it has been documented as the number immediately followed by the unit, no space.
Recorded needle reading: 47.5°
